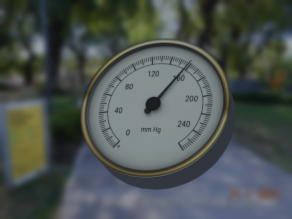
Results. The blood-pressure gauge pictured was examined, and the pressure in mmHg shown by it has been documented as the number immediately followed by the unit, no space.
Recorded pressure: 160mmHg
